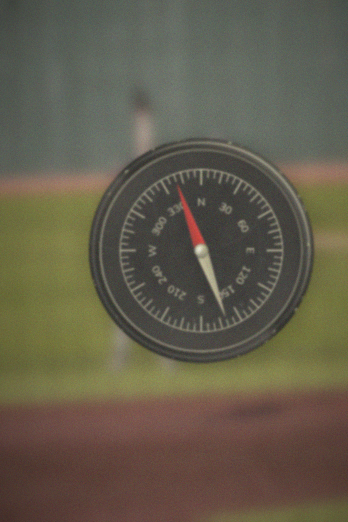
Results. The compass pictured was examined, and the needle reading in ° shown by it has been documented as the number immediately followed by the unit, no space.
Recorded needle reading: 340°
